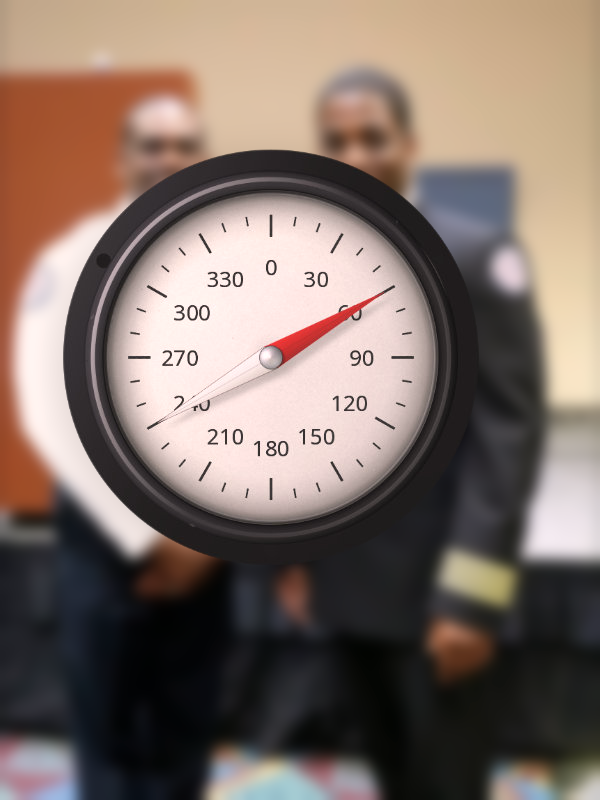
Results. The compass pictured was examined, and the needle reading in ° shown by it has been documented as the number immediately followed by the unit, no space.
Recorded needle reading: 60°
